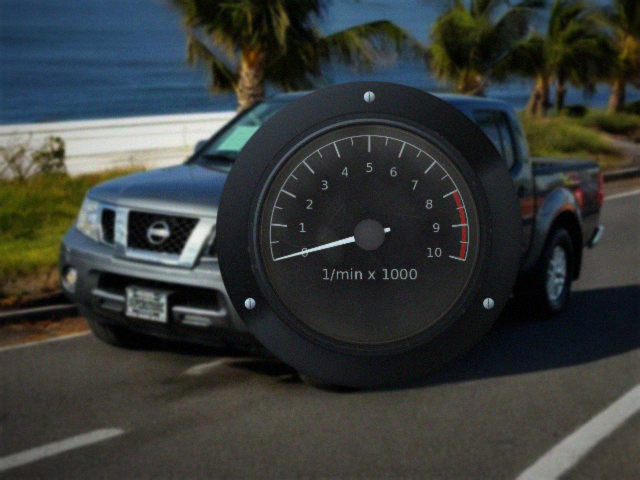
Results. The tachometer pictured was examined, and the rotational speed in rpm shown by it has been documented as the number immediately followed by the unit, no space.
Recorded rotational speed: 0rpm
